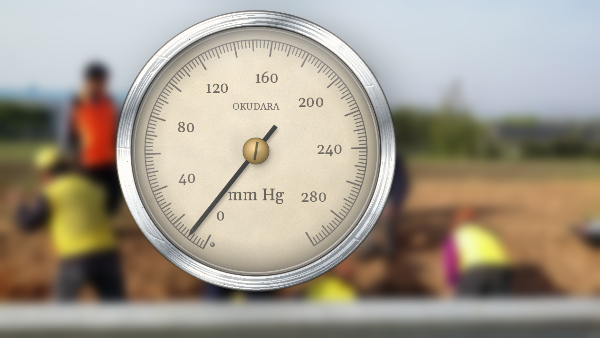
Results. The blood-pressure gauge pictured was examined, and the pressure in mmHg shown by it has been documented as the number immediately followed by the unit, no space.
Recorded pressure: 10mmHg
